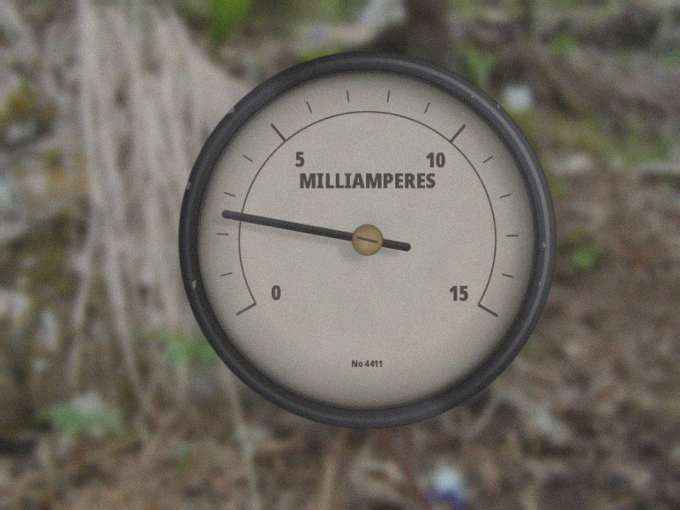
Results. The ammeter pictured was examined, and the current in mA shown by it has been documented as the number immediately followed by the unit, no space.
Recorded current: 2.5mA
